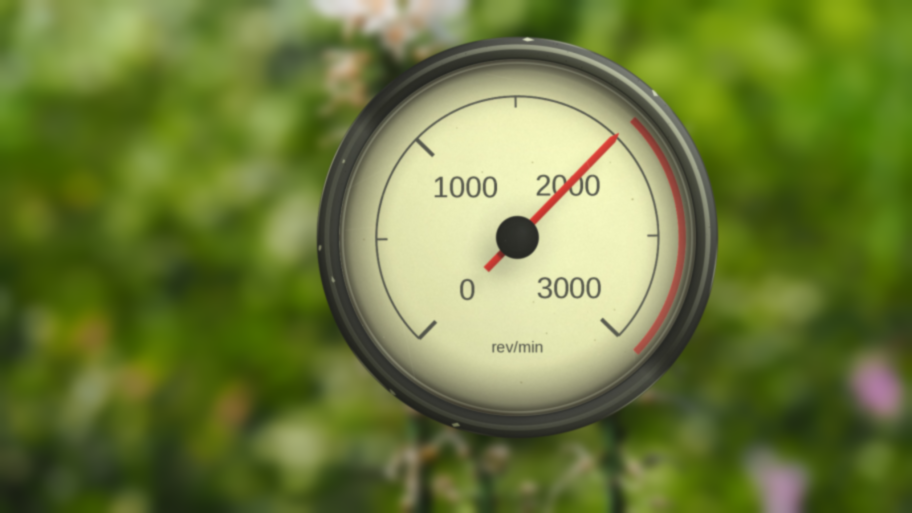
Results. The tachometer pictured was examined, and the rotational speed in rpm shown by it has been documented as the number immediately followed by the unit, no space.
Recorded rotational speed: 2000rpm
